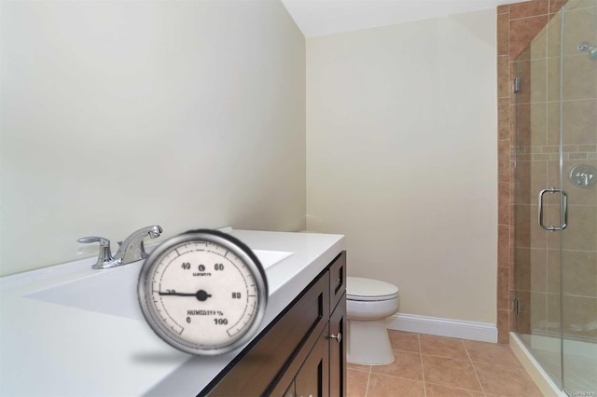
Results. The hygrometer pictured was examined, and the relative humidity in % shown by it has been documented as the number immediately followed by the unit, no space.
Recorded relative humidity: 20%
